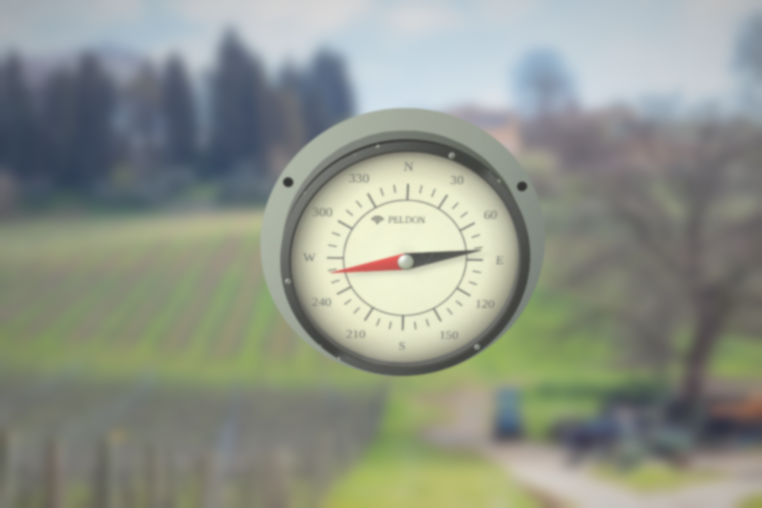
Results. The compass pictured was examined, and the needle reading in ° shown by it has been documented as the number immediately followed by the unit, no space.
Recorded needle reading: 260°
